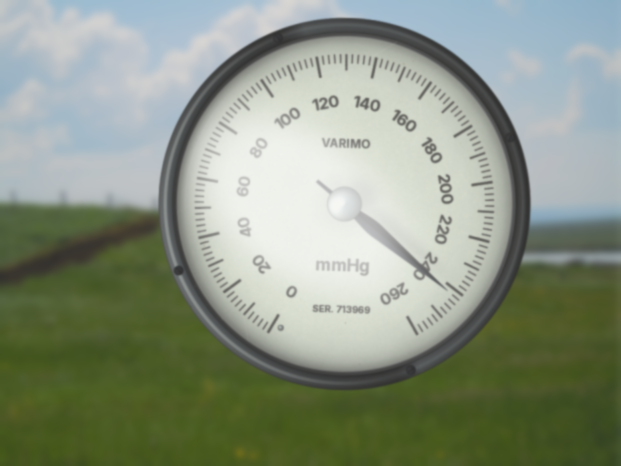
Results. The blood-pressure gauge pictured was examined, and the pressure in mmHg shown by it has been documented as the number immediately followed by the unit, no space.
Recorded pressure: 242mmHg
